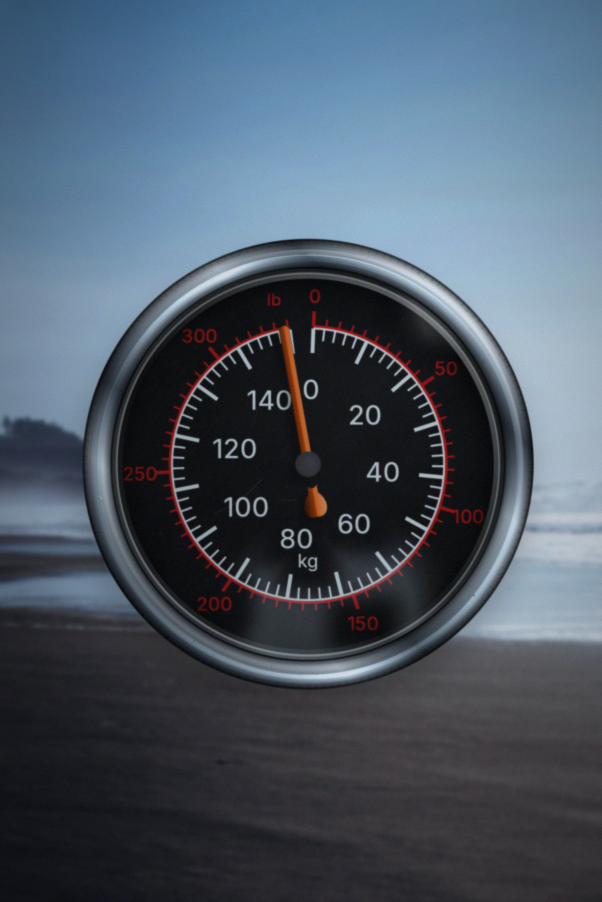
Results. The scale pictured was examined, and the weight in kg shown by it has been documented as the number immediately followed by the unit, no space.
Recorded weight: 149kg
